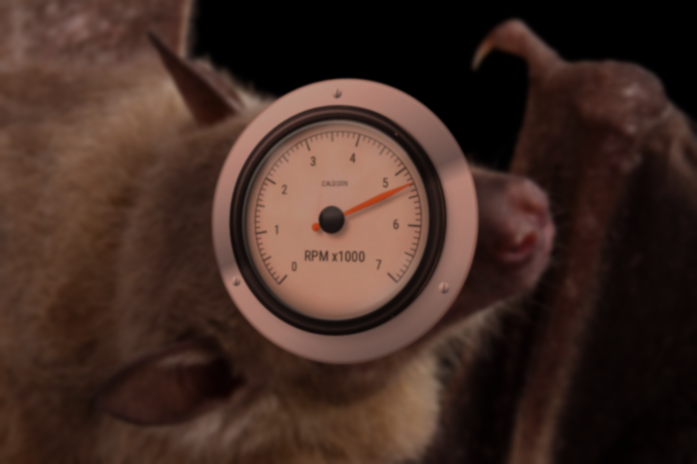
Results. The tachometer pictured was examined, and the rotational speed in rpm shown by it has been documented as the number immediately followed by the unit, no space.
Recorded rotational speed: 5300rpm
